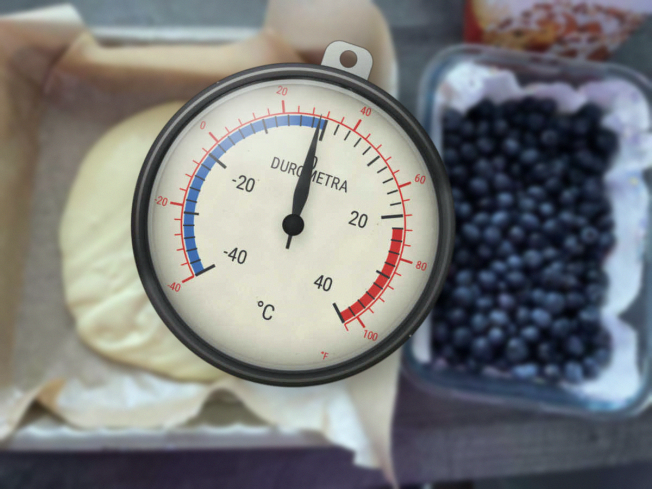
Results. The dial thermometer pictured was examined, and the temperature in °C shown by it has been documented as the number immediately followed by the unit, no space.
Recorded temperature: -1°C
